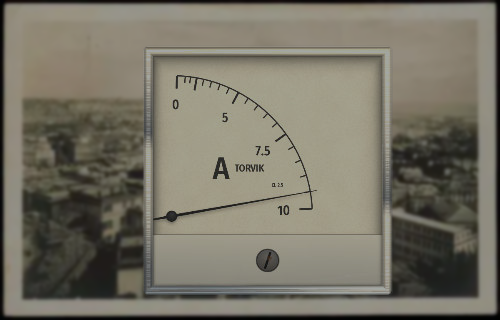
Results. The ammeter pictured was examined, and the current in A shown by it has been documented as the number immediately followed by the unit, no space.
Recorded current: 9.5A
